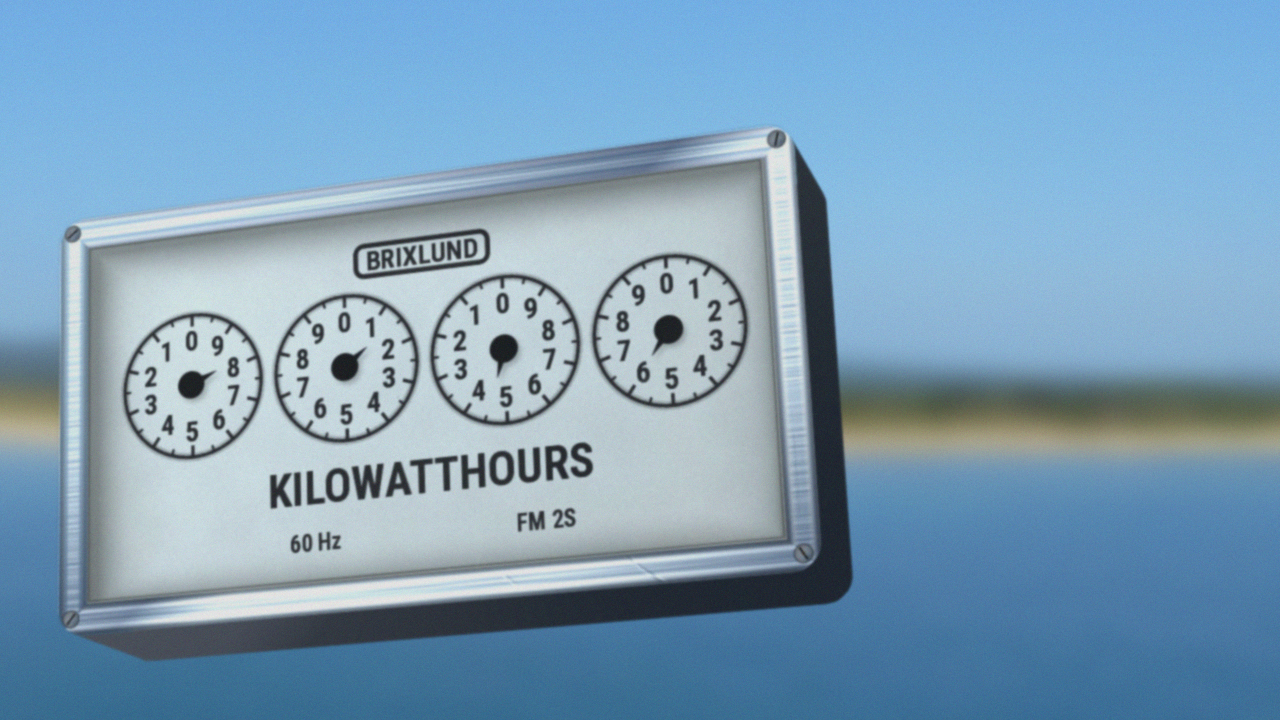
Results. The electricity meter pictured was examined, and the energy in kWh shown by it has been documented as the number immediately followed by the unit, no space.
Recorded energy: 8146kWh
